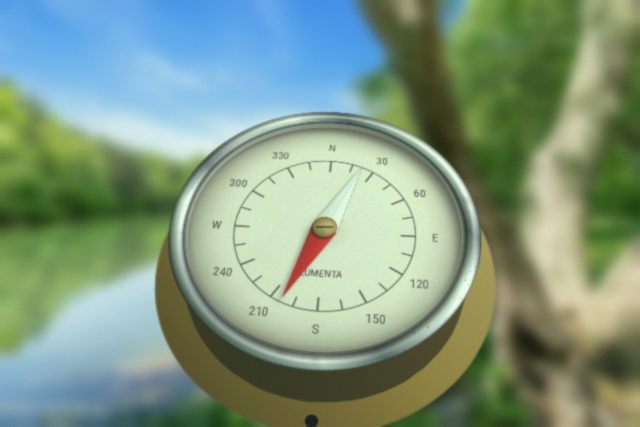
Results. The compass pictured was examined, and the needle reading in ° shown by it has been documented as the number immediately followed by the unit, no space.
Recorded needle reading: 202.5°
